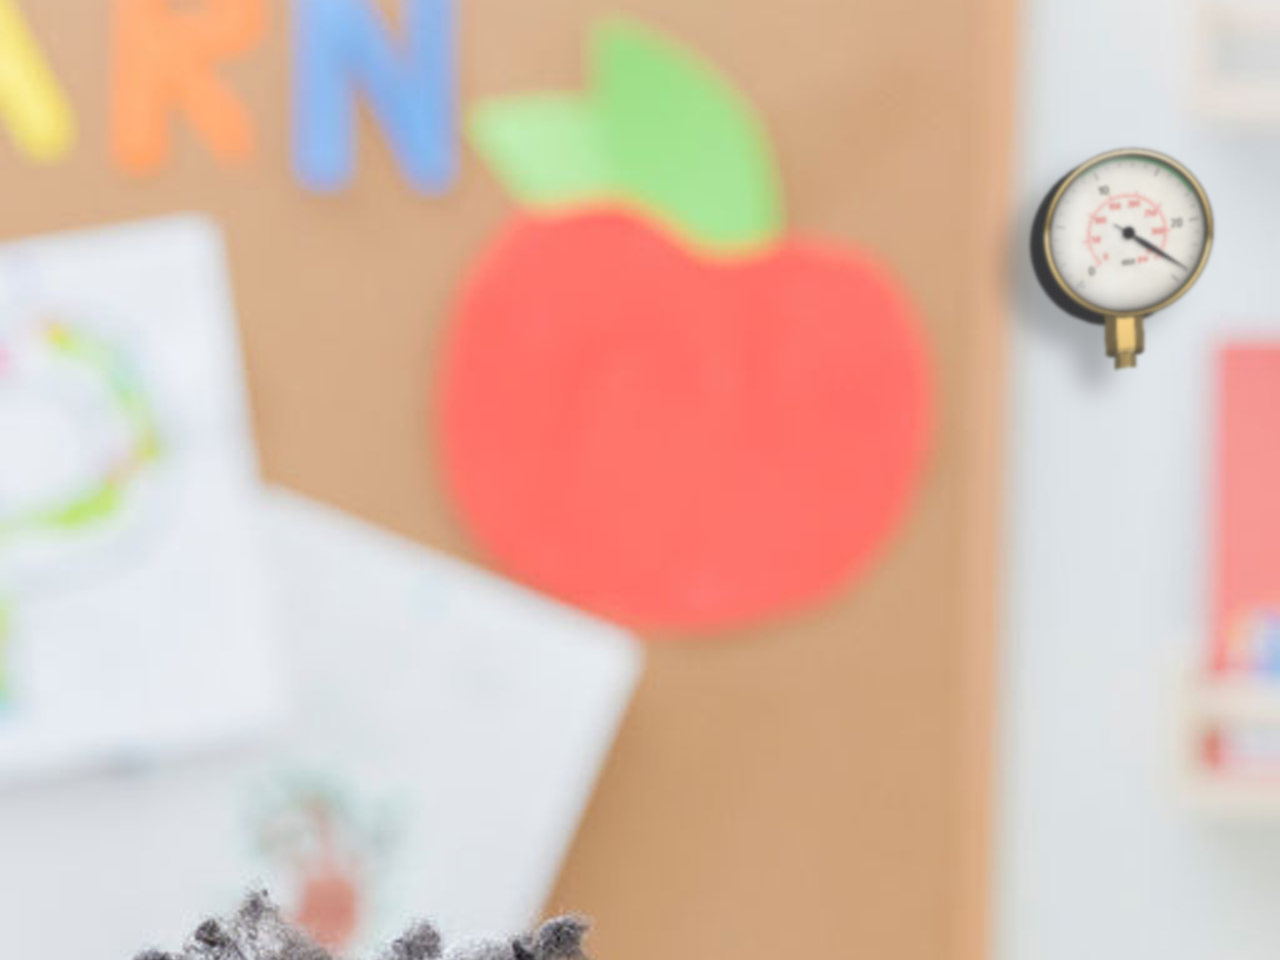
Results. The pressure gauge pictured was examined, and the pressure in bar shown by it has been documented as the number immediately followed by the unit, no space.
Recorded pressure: 24bar
